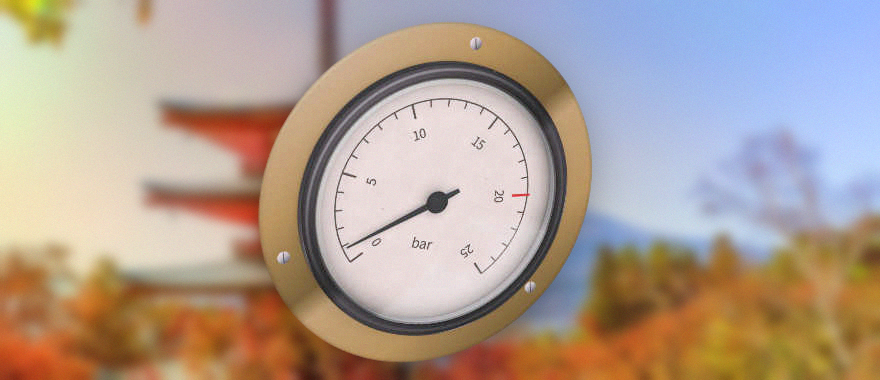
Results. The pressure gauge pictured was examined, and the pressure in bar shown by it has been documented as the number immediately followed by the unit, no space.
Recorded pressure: 1bar
